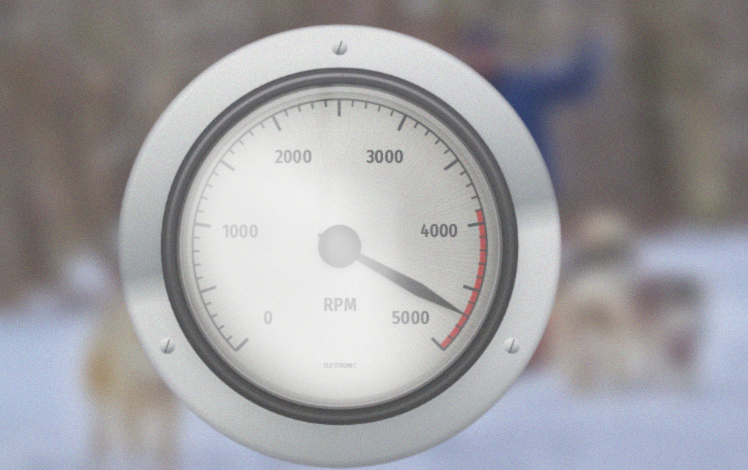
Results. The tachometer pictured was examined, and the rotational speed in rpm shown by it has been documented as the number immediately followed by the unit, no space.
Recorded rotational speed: 4700rpm
